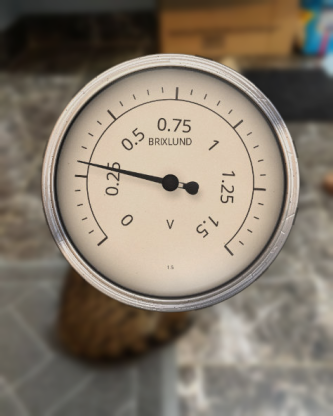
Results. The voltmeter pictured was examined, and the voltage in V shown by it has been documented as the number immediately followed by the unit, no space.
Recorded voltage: 0.3V
